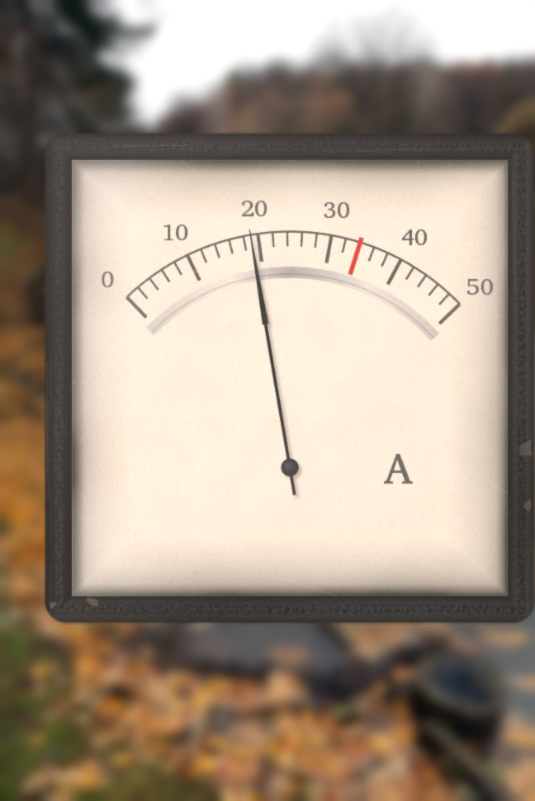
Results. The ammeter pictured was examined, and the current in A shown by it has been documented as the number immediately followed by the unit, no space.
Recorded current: 19A
